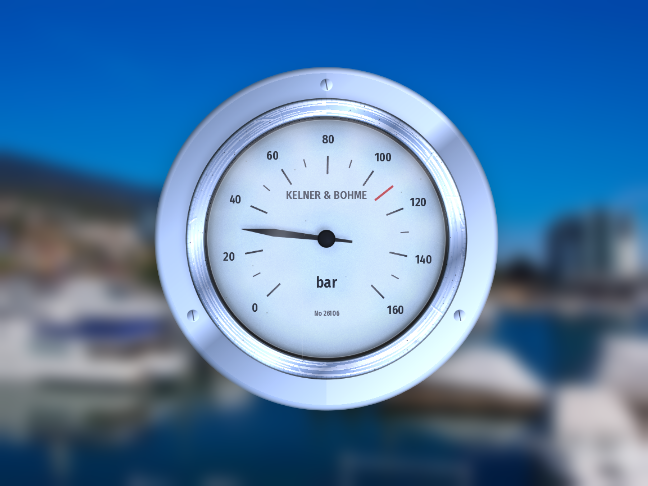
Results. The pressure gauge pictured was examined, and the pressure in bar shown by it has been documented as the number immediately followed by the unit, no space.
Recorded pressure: 30bar
